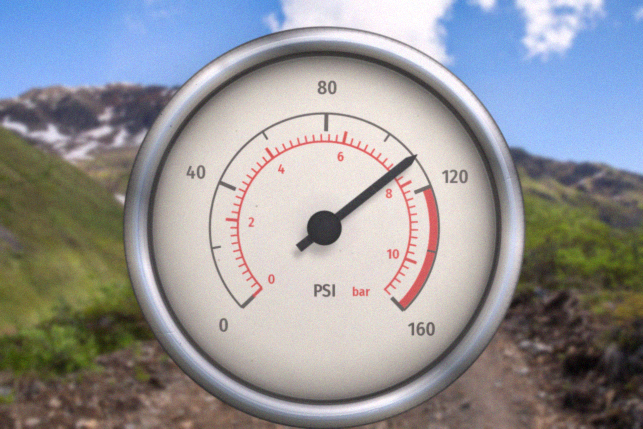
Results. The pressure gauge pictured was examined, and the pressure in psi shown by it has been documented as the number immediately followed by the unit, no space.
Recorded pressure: 110psi
